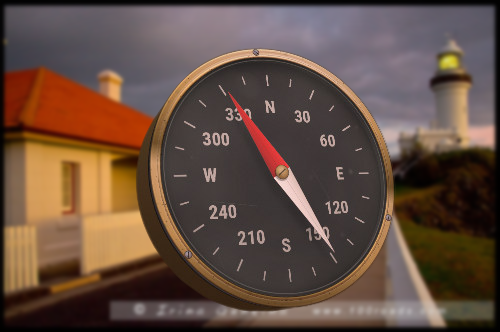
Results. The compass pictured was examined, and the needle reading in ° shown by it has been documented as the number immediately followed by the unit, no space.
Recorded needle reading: 330°
